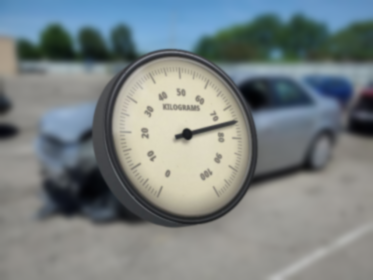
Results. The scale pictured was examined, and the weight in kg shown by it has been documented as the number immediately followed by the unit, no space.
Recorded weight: 75kg
